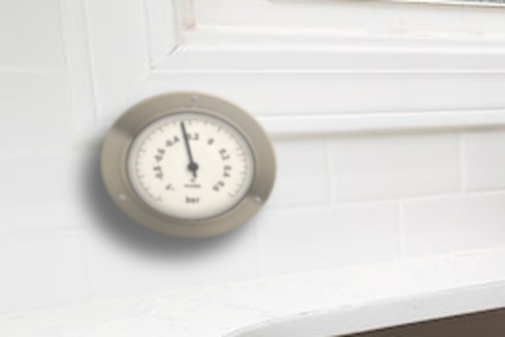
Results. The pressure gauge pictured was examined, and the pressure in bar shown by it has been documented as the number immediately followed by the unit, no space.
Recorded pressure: -0.25bar
